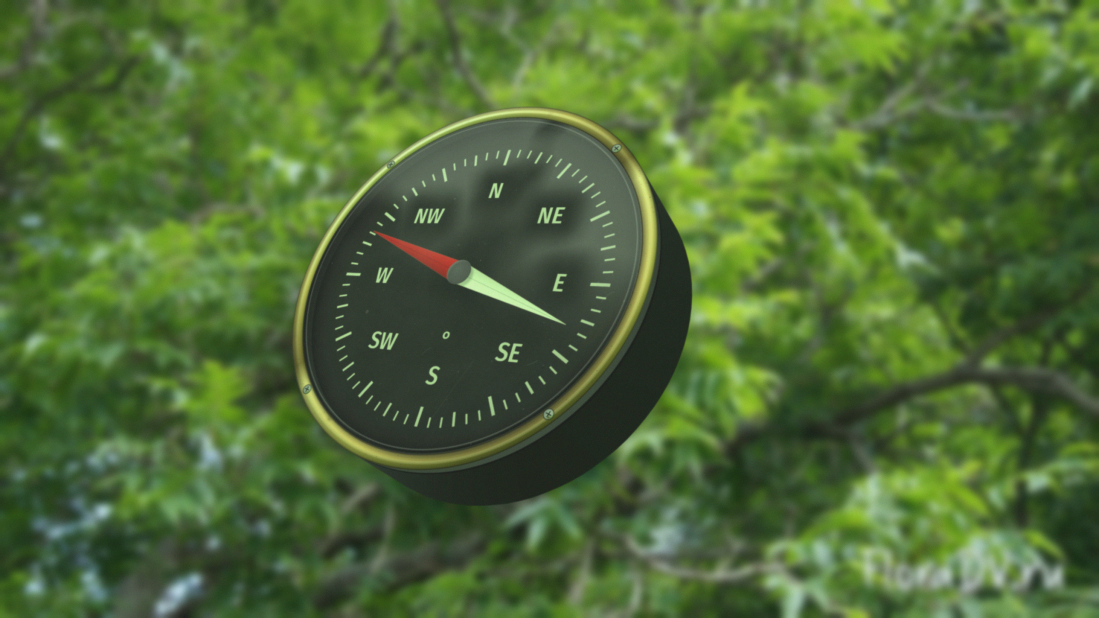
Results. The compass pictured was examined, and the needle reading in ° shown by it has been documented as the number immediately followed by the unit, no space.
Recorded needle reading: 290°
